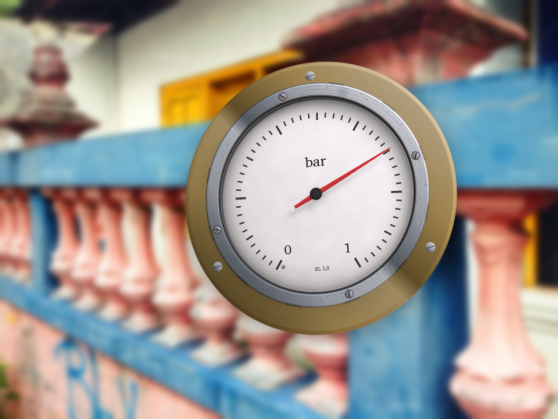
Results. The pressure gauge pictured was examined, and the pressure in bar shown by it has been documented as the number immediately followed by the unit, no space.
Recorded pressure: 0.7bar
